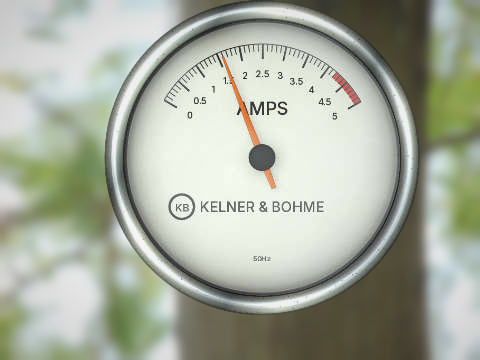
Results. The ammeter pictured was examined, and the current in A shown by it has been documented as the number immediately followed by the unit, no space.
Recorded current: 1.6A
